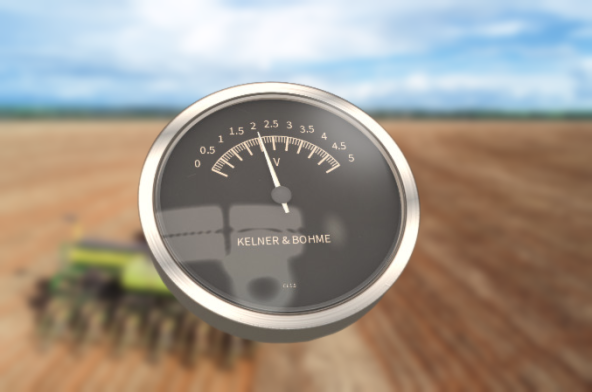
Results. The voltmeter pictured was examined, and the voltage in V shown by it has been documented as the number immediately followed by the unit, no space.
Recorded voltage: 2V
